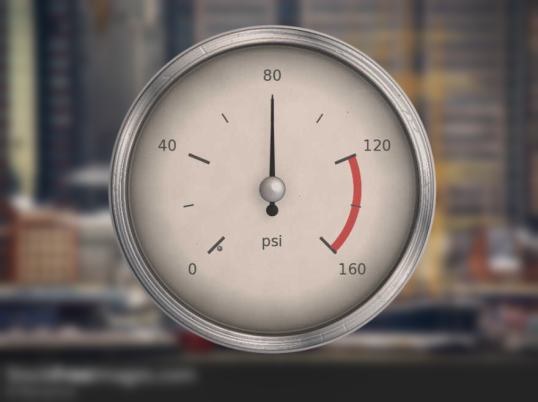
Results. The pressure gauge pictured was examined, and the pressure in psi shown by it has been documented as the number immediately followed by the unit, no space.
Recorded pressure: 80psi
